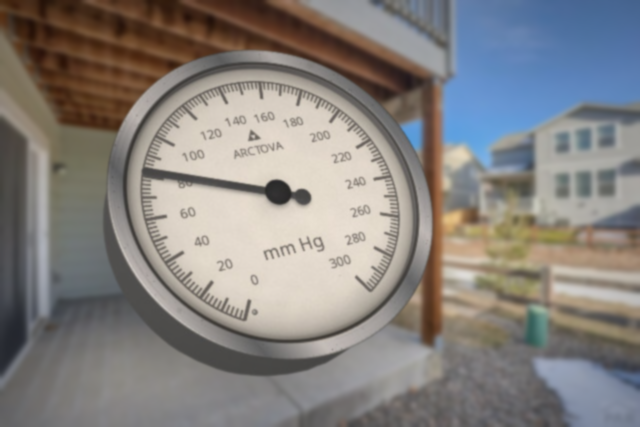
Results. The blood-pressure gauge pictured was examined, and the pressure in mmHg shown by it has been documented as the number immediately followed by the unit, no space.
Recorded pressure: 80mmHg
